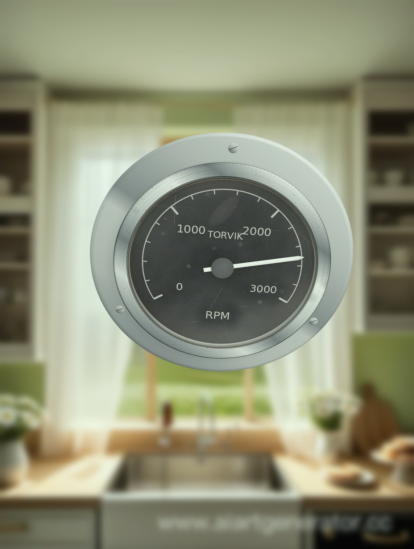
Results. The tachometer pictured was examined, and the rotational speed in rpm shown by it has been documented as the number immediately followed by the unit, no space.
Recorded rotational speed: 2500rpm
